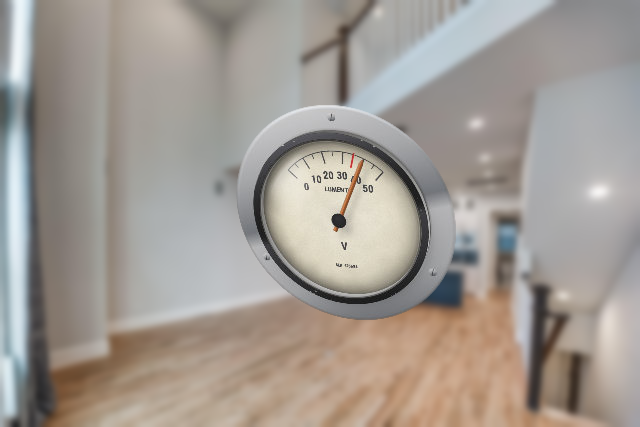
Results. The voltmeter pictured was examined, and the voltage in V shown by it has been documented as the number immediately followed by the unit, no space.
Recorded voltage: 40V
